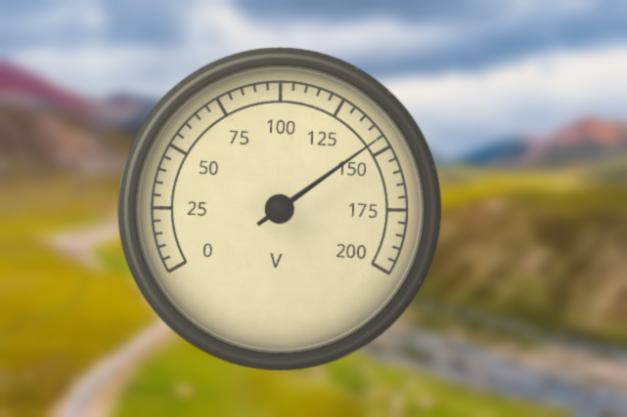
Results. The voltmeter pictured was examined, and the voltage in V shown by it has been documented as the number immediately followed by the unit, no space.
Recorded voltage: 145V
